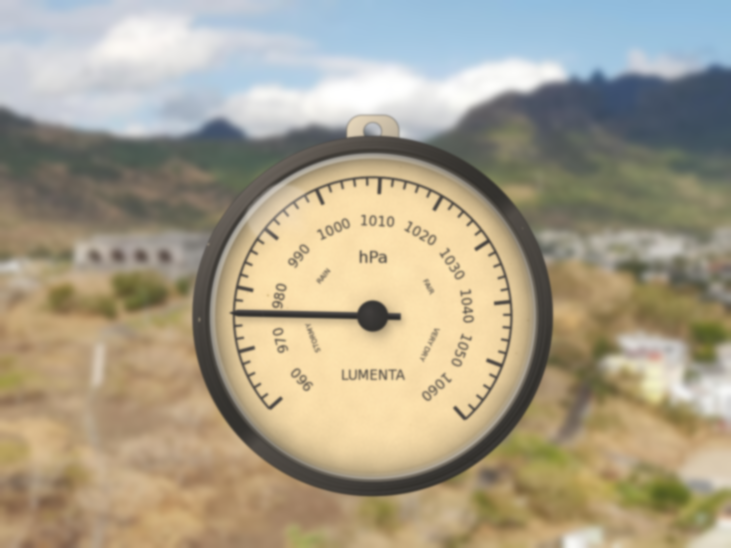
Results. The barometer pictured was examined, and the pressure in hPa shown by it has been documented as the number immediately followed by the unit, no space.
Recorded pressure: 976hPa
